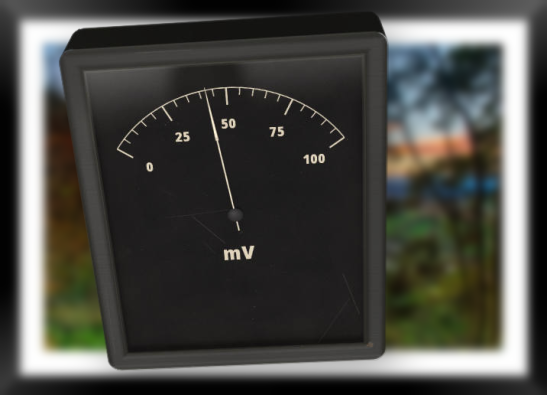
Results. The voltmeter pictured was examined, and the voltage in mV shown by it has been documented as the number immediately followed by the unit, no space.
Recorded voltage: 42.5mV
